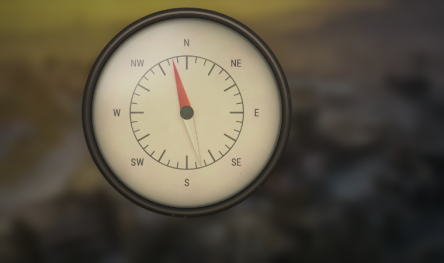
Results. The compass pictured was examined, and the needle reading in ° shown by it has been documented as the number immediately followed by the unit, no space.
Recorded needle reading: 345°
